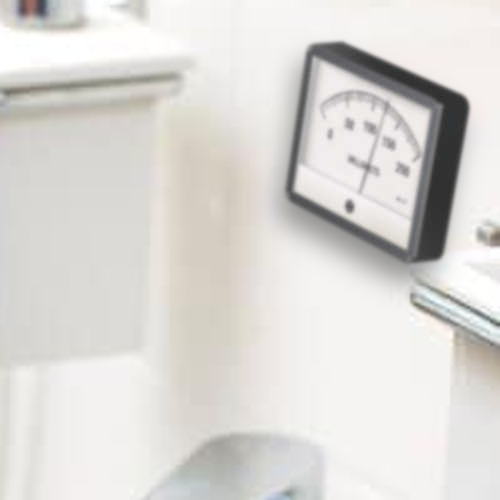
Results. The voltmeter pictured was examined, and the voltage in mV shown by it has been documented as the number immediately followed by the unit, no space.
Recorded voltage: 125mV
